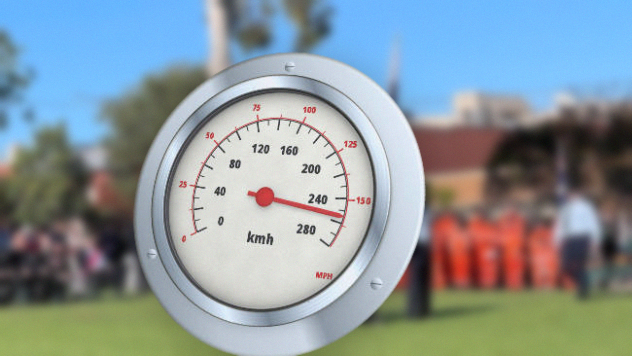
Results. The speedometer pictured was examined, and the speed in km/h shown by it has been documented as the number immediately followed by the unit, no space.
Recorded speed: 255km/h
